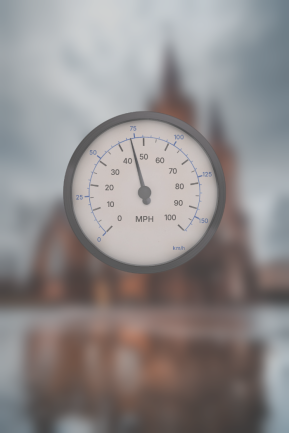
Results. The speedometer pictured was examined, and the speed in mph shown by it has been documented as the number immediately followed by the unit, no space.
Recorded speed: 45mph
